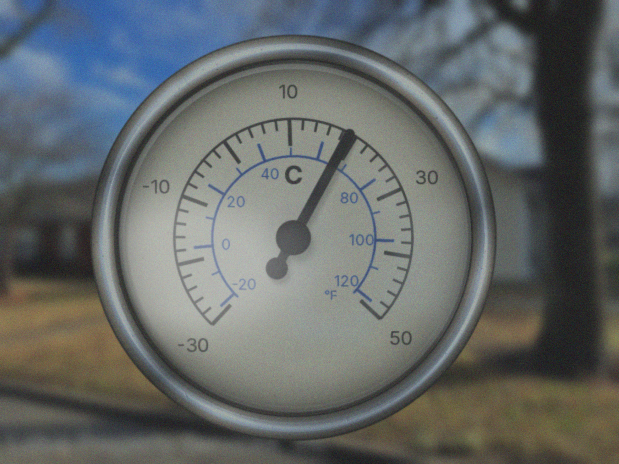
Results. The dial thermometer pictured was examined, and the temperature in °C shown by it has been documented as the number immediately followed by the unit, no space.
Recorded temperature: 19°C
